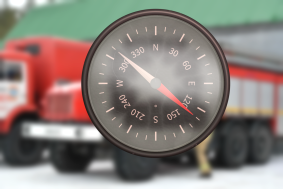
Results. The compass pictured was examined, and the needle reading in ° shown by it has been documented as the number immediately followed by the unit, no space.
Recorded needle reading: 130°
